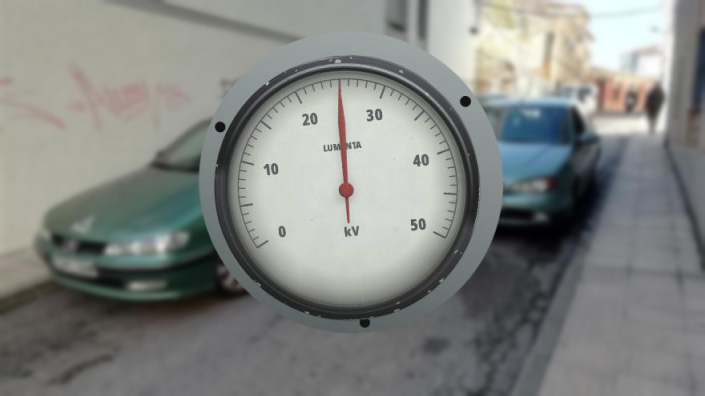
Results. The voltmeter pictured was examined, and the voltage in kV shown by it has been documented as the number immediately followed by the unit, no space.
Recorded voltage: 25kV
